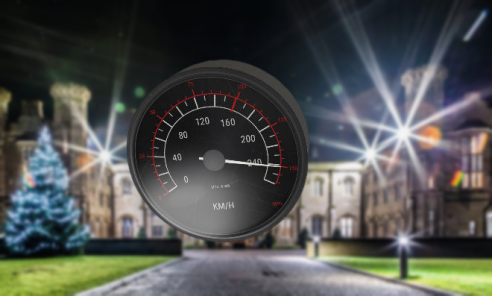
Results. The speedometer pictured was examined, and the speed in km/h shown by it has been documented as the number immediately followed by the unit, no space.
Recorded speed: 240km/h
